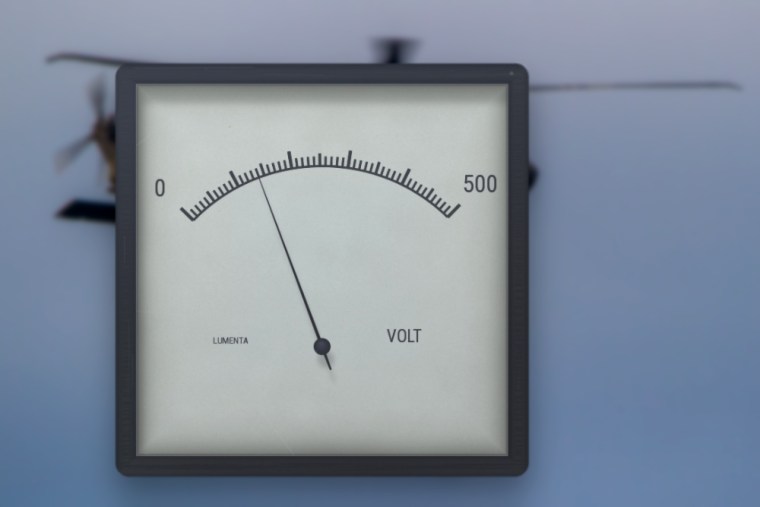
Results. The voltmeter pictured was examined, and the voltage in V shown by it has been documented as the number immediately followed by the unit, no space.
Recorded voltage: 140V
